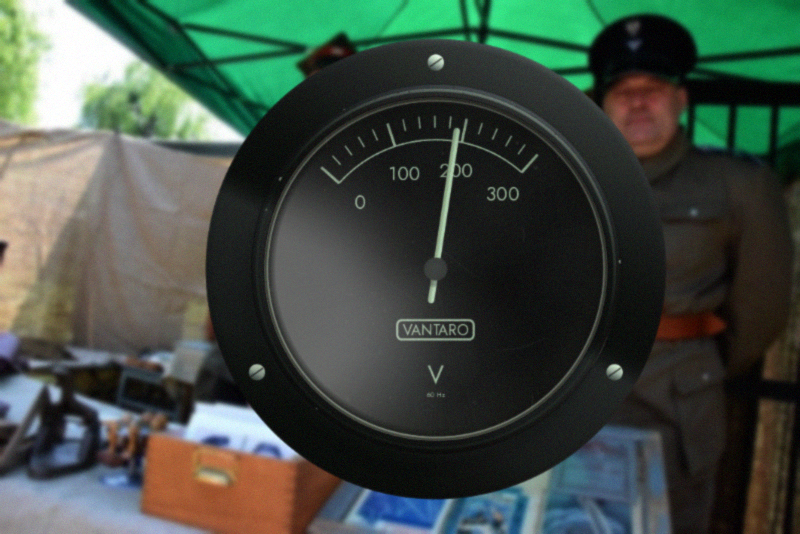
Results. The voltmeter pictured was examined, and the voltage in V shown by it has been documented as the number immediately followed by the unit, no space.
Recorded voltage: 190V
